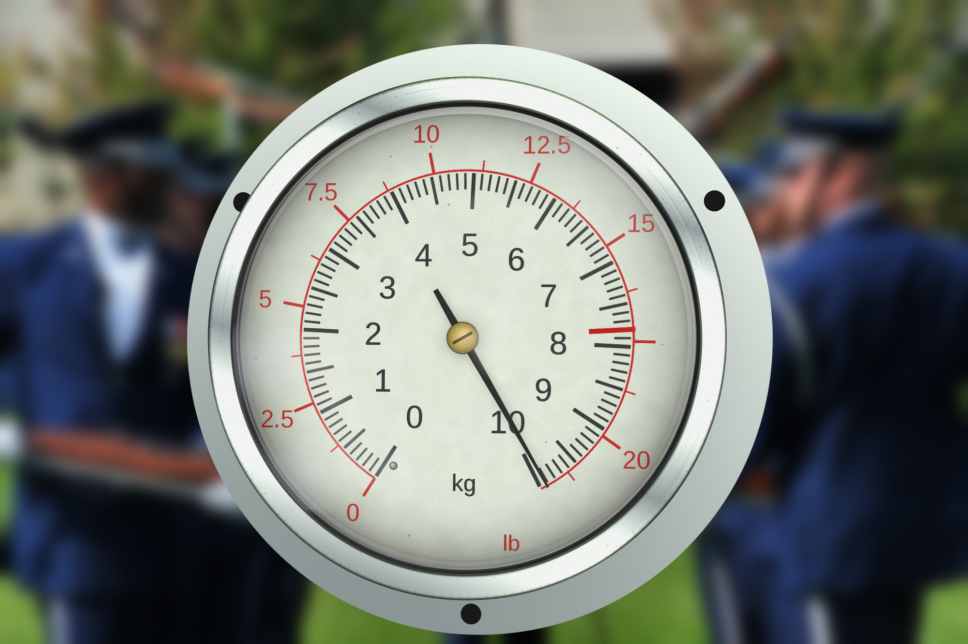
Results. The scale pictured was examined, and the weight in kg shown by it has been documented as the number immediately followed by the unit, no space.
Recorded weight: 9.9kg
